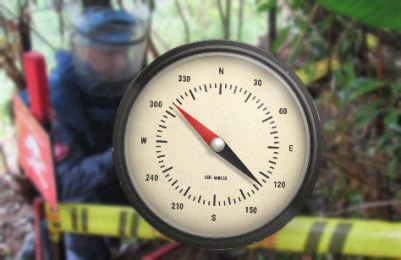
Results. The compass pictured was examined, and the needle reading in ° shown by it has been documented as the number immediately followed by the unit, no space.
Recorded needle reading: 310°
